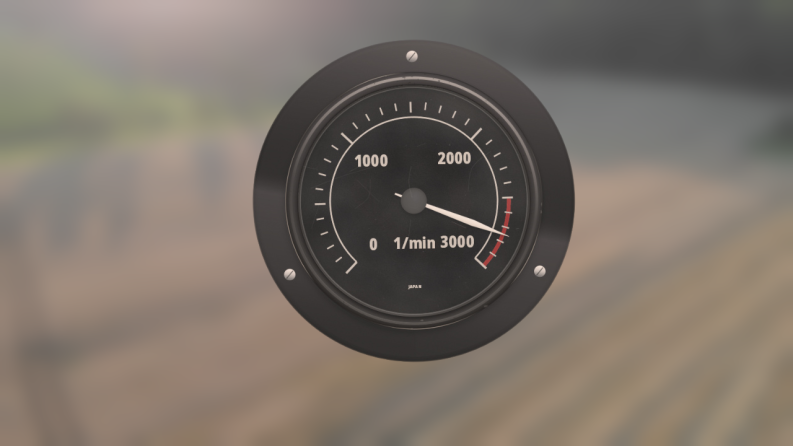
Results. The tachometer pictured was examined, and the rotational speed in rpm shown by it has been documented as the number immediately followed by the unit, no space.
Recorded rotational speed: 2750rpm
